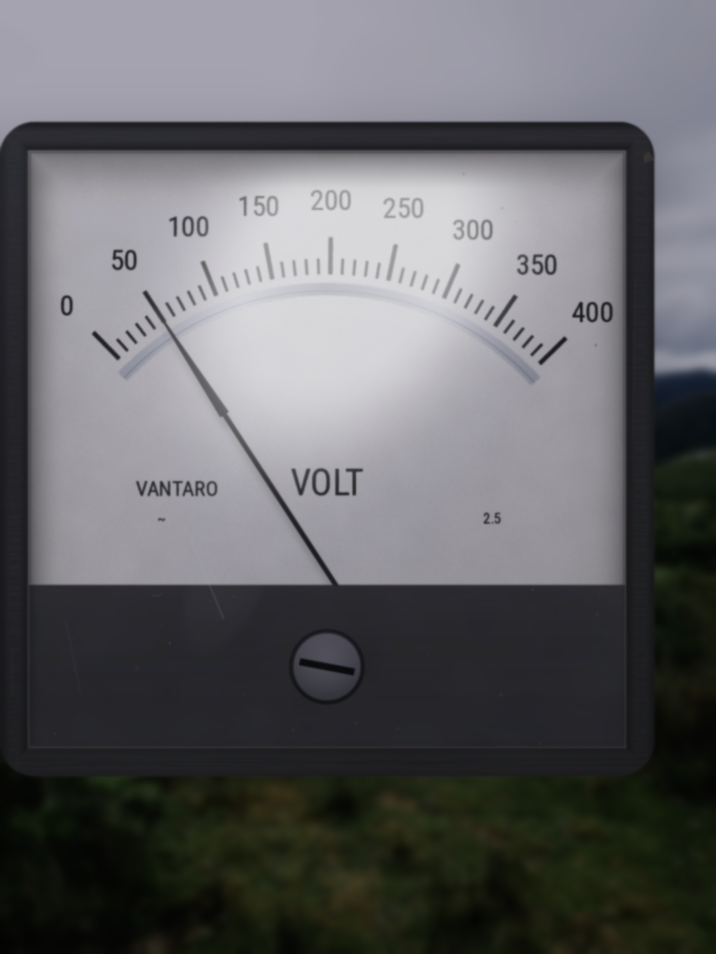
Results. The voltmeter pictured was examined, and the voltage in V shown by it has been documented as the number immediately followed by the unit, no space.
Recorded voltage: 50V
